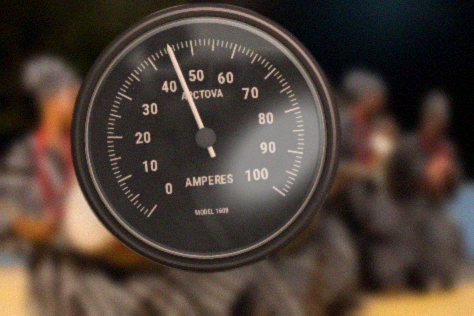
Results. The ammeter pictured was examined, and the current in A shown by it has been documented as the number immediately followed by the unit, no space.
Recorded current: 45A
